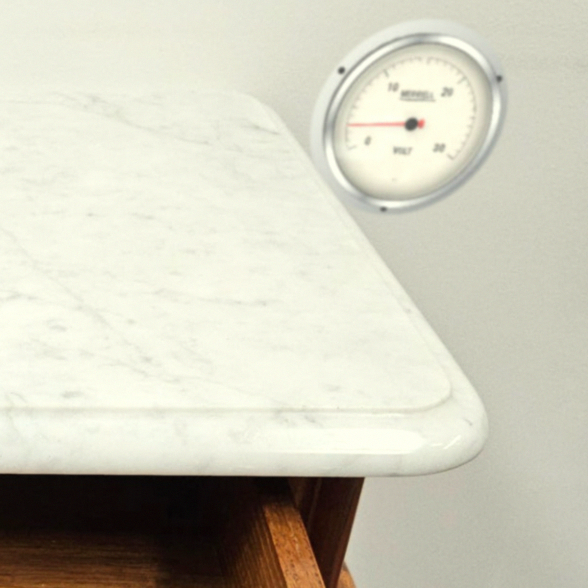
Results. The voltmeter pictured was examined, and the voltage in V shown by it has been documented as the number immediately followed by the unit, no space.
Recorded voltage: 3V
